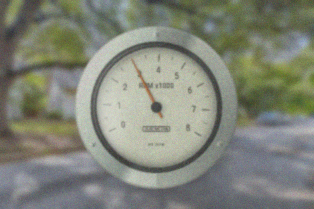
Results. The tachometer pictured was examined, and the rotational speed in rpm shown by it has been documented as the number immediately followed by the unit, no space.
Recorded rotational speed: 3000rpm
